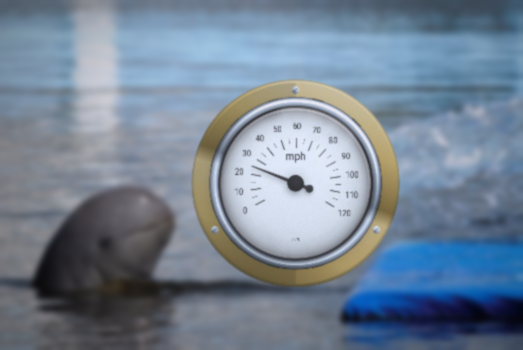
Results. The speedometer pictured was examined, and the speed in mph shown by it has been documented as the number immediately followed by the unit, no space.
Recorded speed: 25mph
